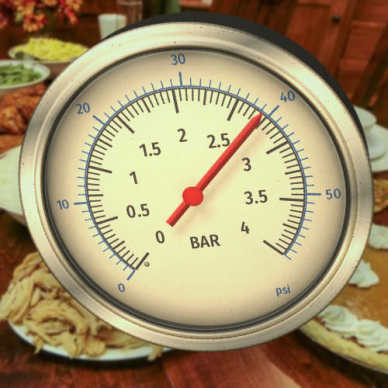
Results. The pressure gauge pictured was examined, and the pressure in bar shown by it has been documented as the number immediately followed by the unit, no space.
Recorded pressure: 2.7bar
